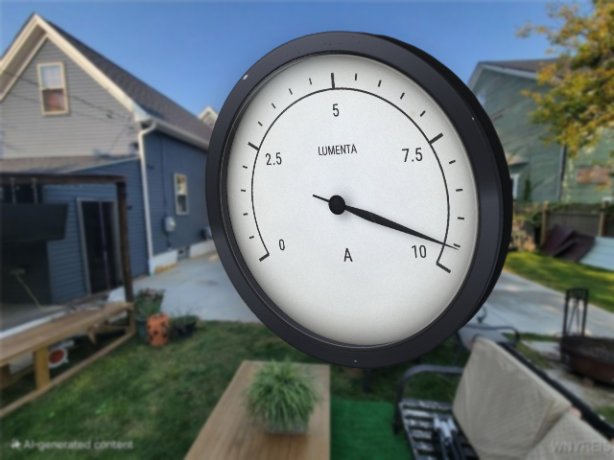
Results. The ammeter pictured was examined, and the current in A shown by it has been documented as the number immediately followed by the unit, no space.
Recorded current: 9.5A
